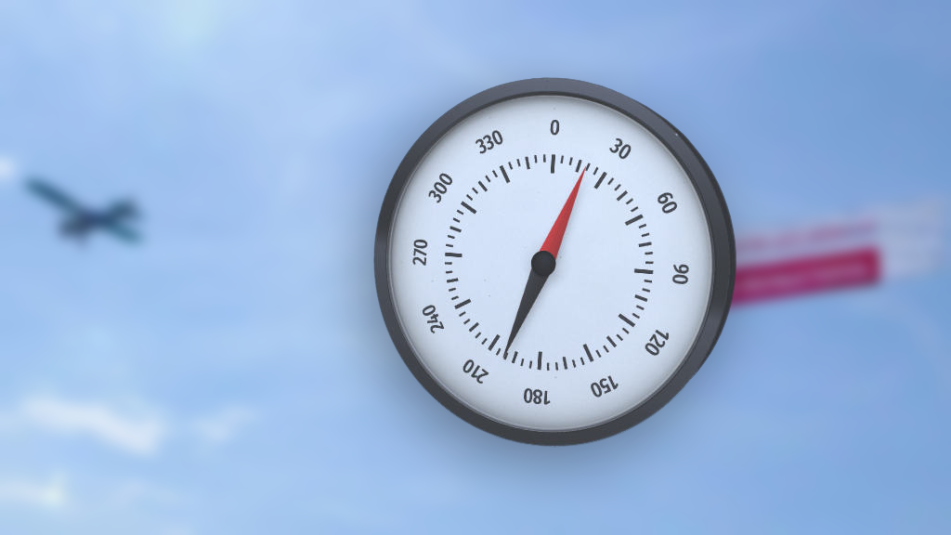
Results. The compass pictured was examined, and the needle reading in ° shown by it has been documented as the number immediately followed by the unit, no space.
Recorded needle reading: 20°
